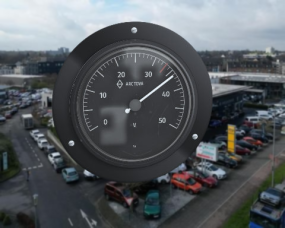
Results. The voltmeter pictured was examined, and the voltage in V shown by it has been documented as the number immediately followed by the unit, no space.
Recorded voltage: 36V
